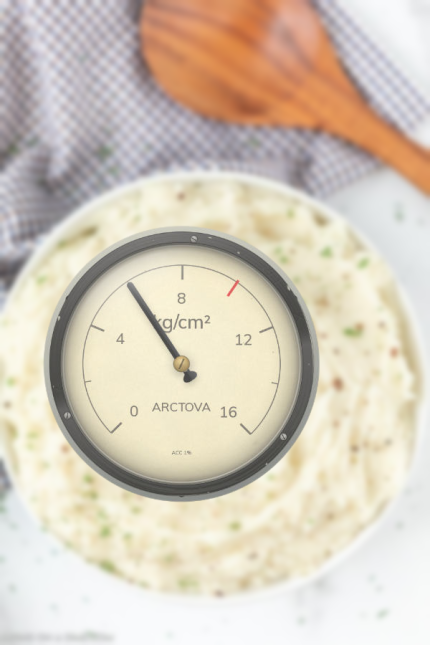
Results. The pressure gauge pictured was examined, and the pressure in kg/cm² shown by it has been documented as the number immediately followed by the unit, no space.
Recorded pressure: 6kg/cm²
